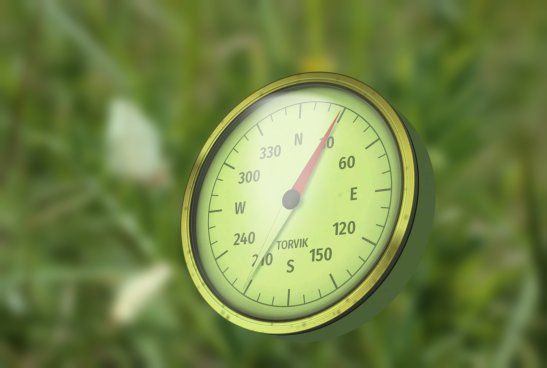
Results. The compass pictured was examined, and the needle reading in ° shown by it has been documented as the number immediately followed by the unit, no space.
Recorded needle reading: 30°
